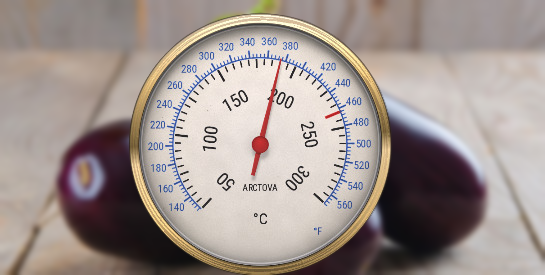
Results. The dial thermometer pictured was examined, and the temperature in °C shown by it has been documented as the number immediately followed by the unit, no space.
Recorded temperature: 190°C
